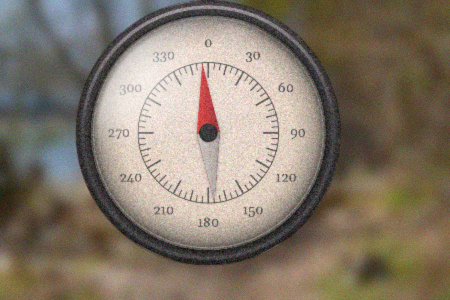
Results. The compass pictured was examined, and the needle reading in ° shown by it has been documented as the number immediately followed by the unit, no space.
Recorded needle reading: 355°
